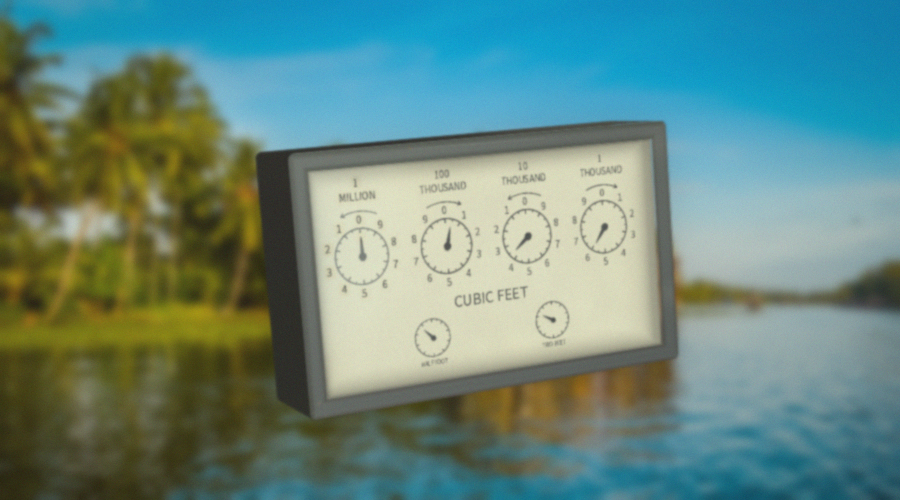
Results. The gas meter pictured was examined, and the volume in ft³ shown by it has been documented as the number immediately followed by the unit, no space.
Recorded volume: 3600ft³
